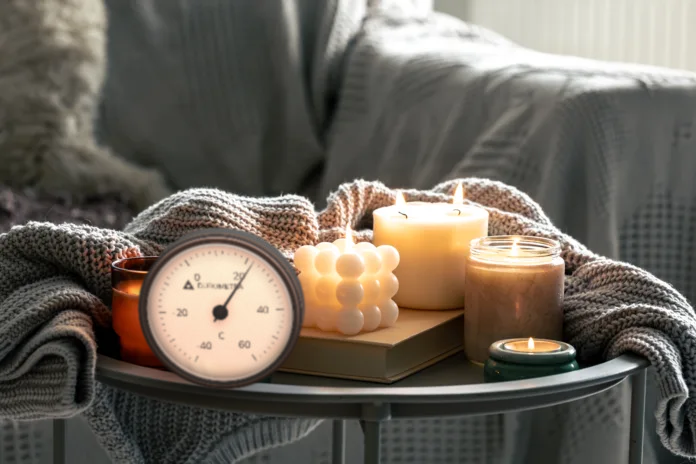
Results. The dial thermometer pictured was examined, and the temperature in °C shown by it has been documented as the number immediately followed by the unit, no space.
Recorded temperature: 22°C
